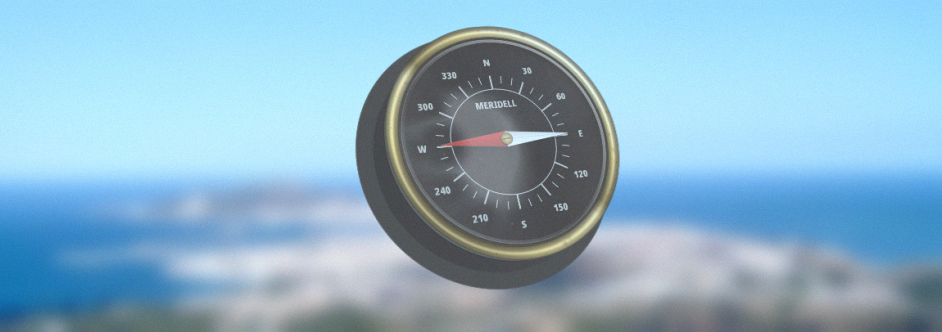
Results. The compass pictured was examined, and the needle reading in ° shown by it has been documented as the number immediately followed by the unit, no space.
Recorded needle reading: 270°
